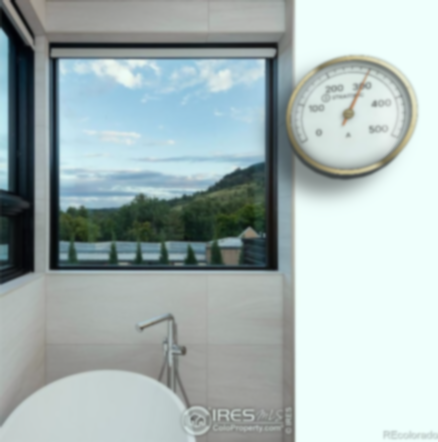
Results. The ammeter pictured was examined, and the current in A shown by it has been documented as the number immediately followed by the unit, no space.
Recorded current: 300A
